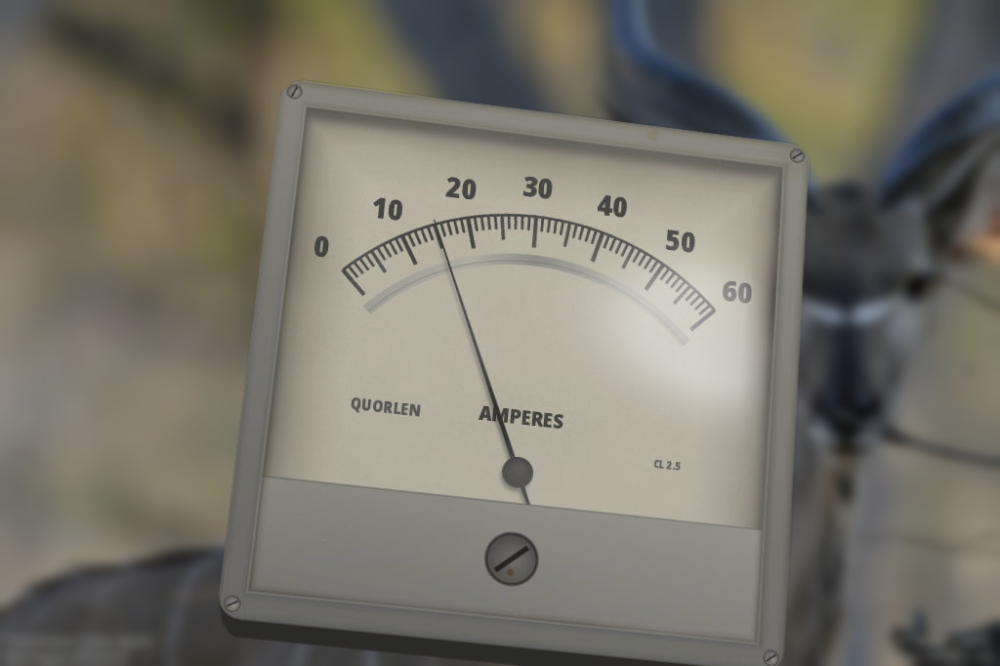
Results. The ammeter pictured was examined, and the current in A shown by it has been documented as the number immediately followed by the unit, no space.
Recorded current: 15A
